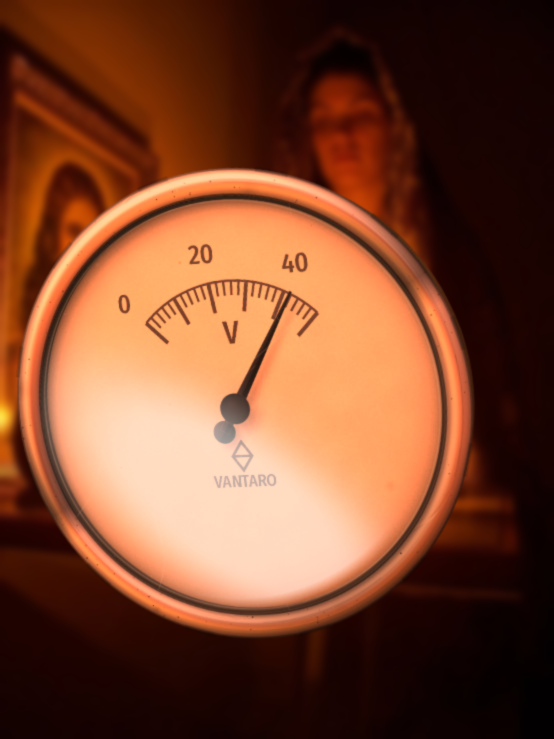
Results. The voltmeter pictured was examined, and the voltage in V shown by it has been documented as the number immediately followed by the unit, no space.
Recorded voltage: 42V
